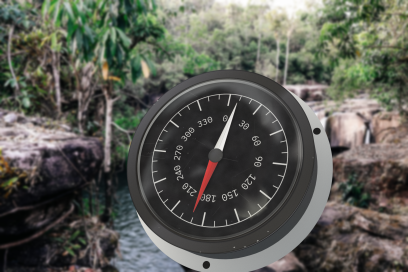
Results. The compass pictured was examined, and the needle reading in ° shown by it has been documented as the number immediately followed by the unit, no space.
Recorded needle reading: 190°
